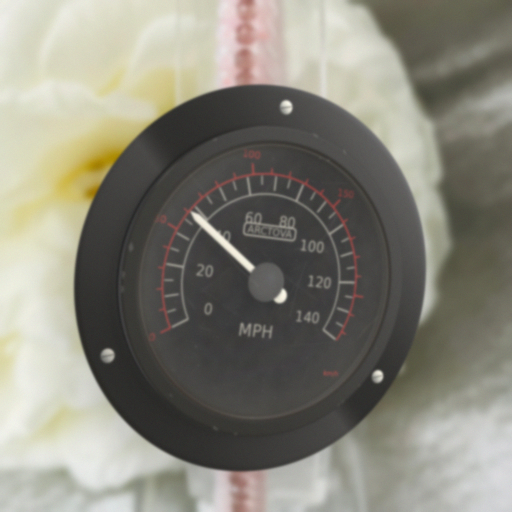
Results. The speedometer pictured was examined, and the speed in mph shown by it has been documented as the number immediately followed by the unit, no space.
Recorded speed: 37.5mph
